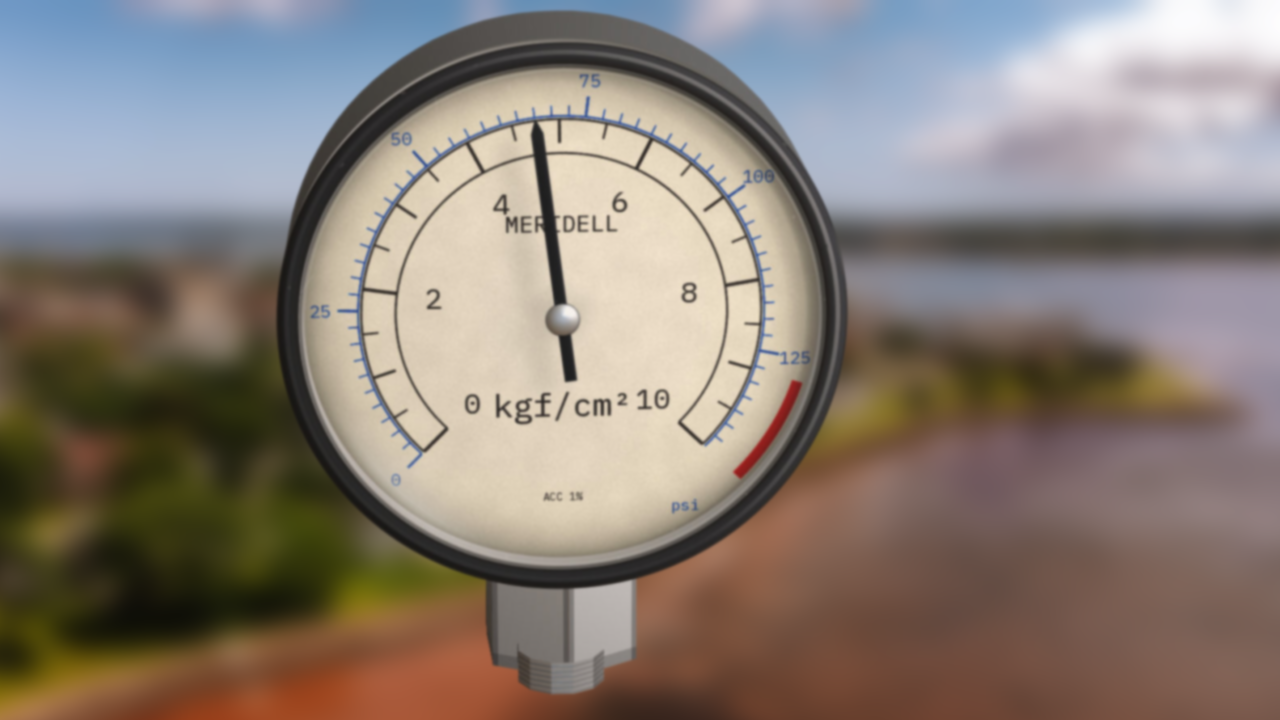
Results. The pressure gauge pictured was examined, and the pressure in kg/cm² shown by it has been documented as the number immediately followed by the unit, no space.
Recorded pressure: 4.75kg/cm²
